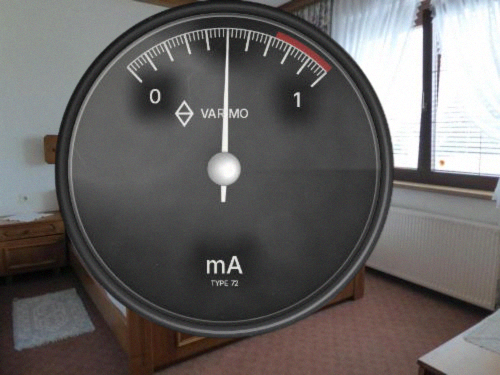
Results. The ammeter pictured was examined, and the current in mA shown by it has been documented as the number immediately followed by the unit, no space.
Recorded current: 0.5mA
